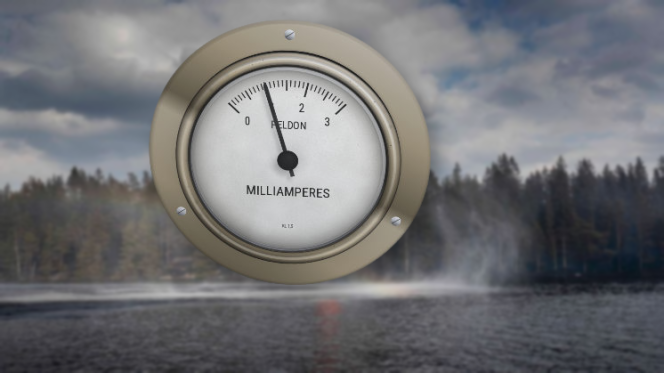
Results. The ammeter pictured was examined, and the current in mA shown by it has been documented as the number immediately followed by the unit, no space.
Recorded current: 1mA
